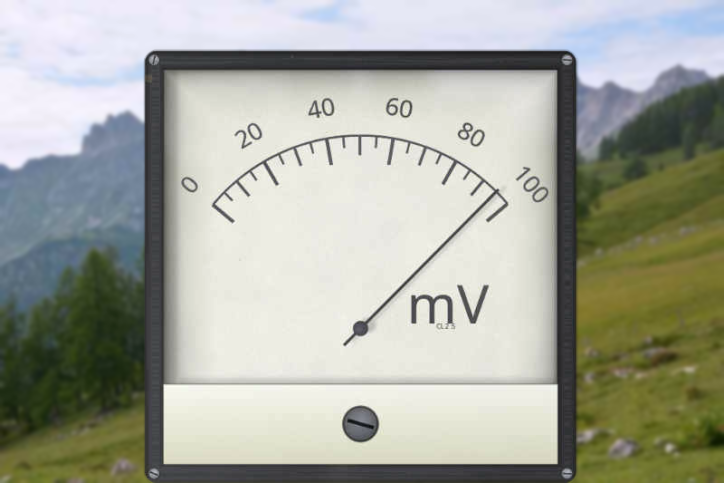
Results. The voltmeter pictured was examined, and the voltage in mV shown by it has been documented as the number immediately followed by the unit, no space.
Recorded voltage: 95mV
